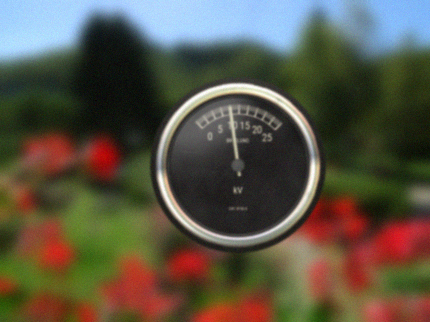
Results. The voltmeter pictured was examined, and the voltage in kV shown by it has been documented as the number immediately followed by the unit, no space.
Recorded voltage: 10kV
